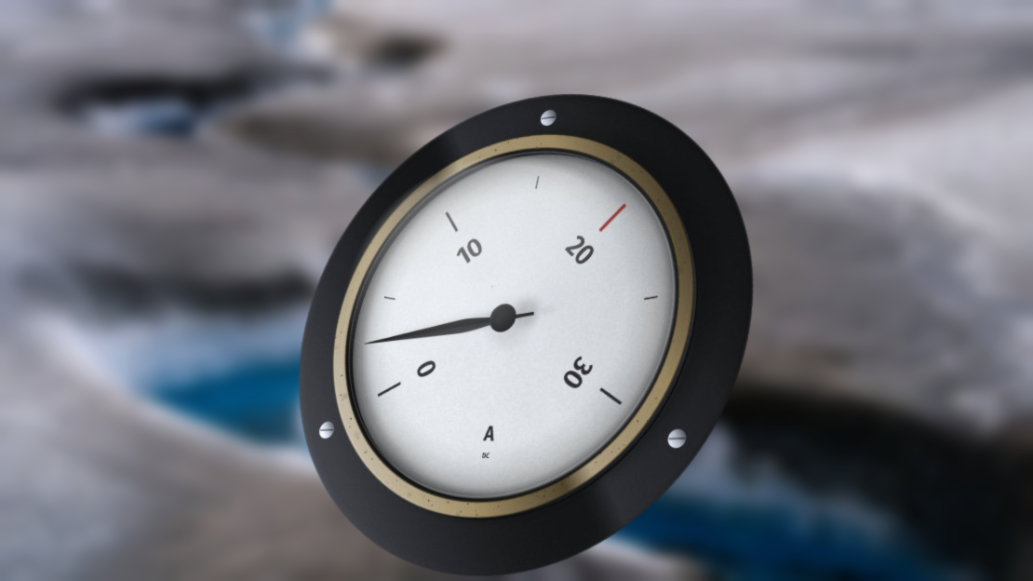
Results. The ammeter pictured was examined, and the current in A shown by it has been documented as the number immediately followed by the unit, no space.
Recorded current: 2.5A
